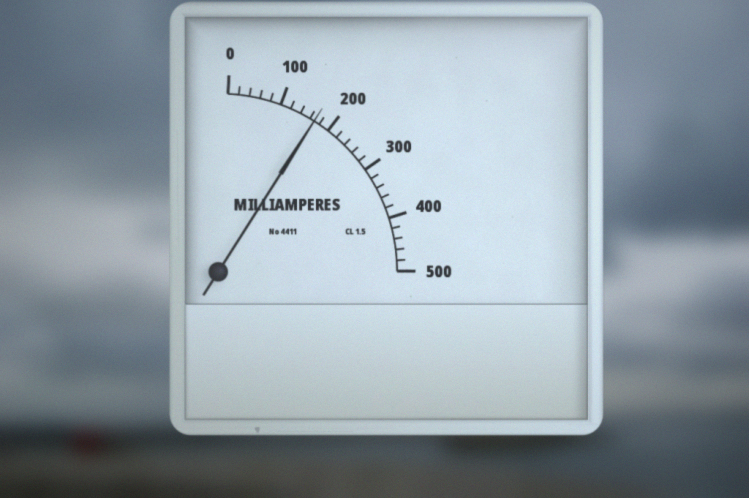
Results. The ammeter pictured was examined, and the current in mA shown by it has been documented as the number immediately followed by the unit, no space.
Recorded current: 170mA
